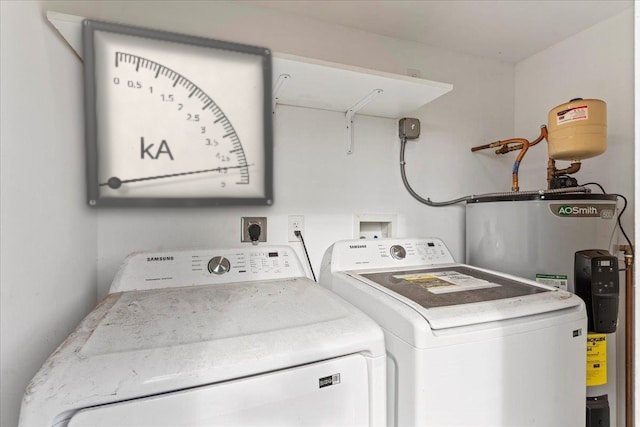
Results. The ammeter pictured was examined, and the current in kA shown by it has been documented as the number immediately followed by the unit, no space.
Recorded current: 4.5kA
